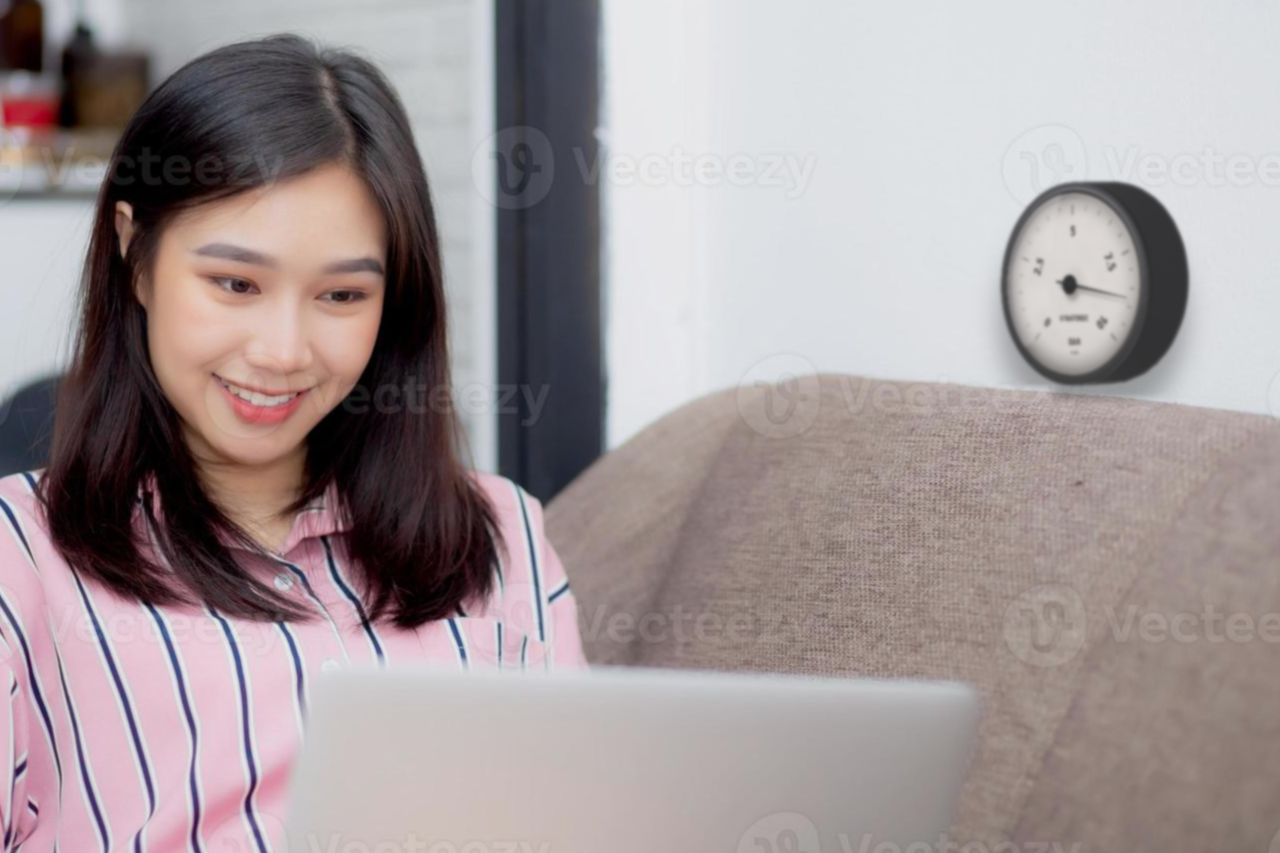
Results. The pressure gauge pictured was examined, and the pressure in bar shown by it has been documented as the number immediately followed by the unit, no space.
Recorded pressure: 8.75bar
